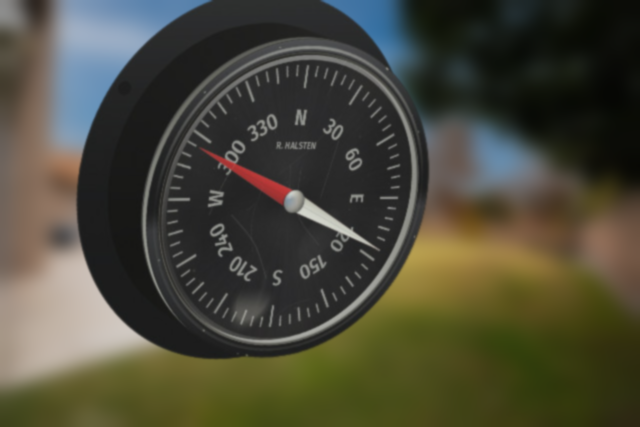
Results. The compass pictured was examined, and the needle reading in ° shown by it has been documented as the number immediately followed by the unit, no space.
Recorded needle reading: 295°
